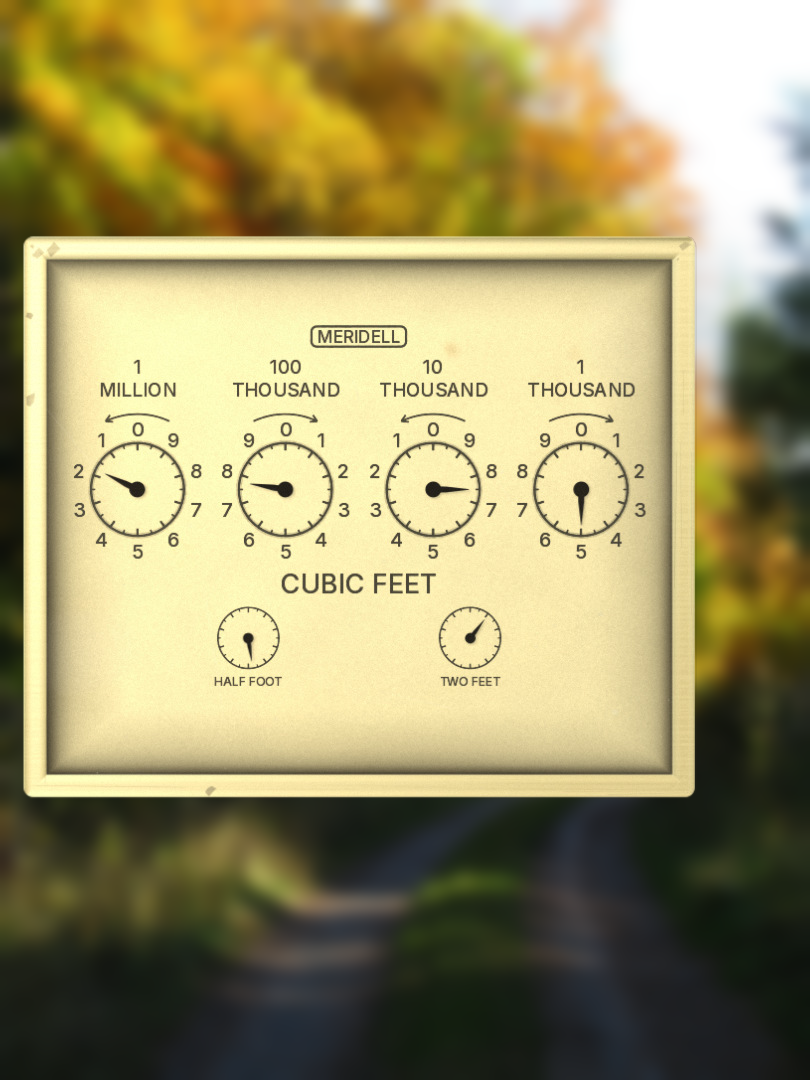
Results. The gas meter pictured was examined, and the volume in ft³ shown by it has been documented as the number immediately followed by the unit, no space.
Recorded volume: 177500ft³
